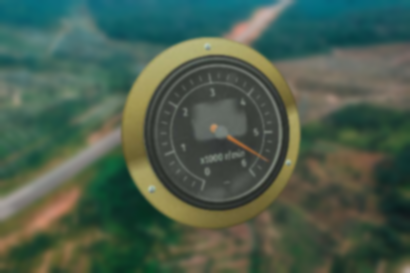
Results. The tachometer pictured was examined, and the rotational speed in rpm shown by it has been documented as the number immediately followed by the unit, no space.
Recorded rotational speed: 5600rpm
